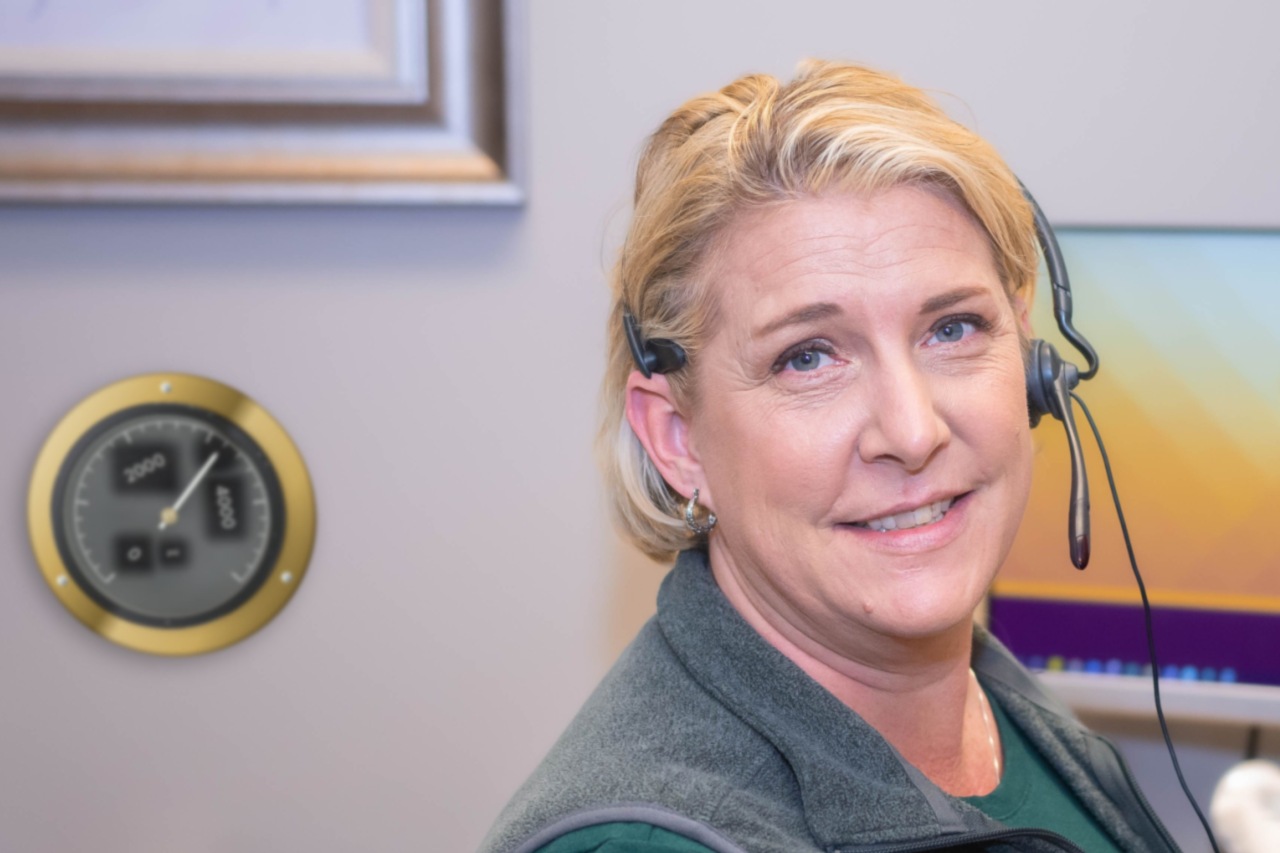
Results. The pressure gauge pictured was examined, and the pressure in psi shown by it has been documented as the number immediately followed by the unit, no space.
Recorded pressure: 3200psi
